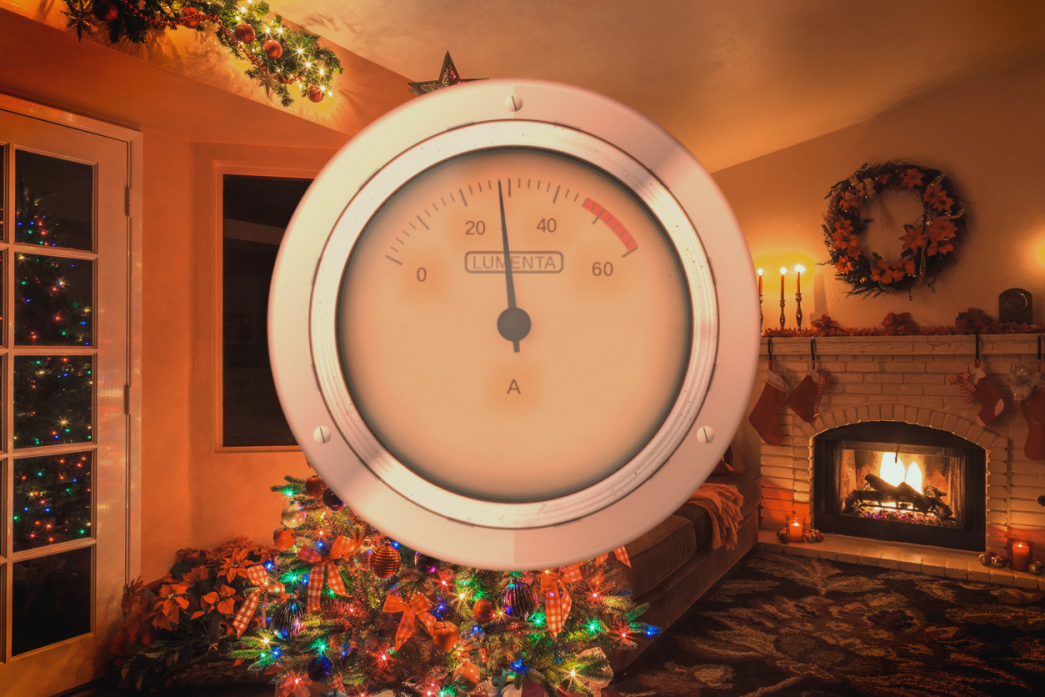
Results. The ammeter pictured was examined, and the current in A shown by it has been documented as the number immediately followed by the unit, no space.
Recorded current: 28A
